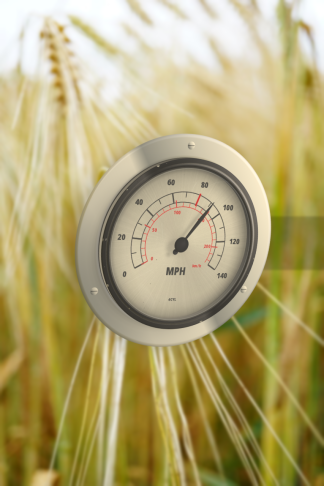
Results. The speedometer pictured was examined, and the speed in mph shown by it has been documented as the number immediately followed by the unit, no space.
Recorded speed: 90mph
